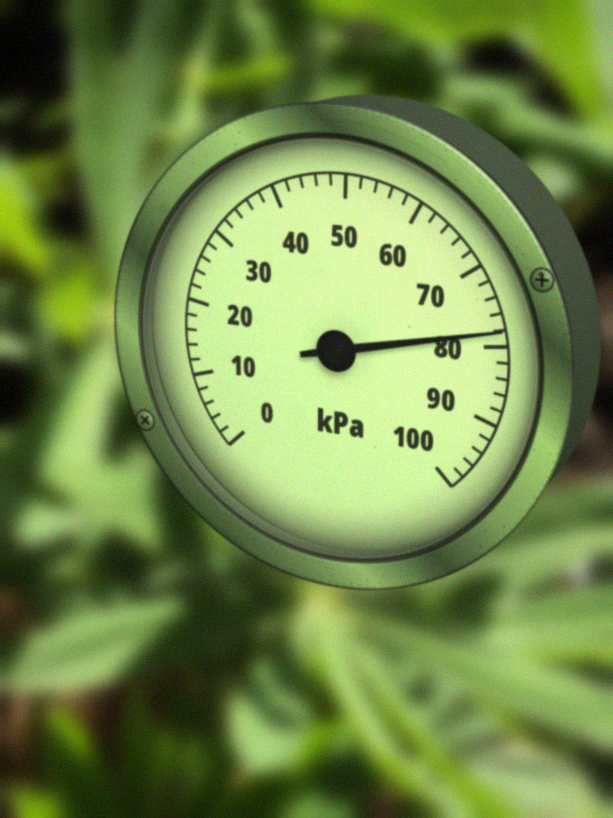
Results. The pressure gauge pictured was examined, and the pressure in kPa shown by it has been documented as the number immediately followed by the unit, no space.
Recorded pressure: 78kPa
